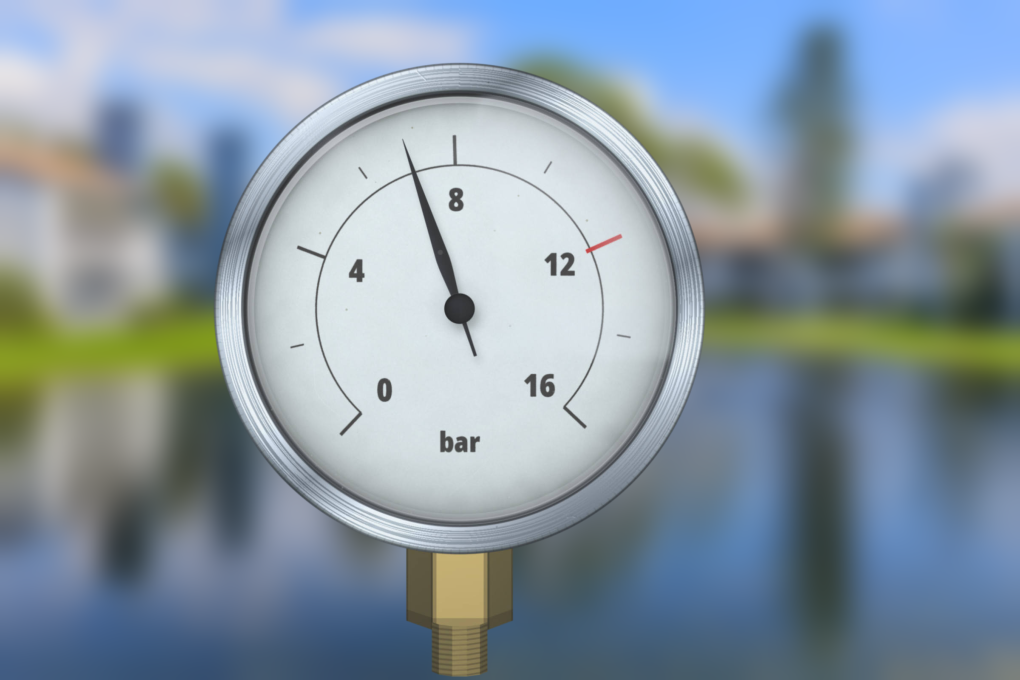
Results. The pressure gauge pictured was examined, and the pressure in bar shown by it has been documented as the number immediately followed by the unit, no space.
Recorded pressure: 7bar
